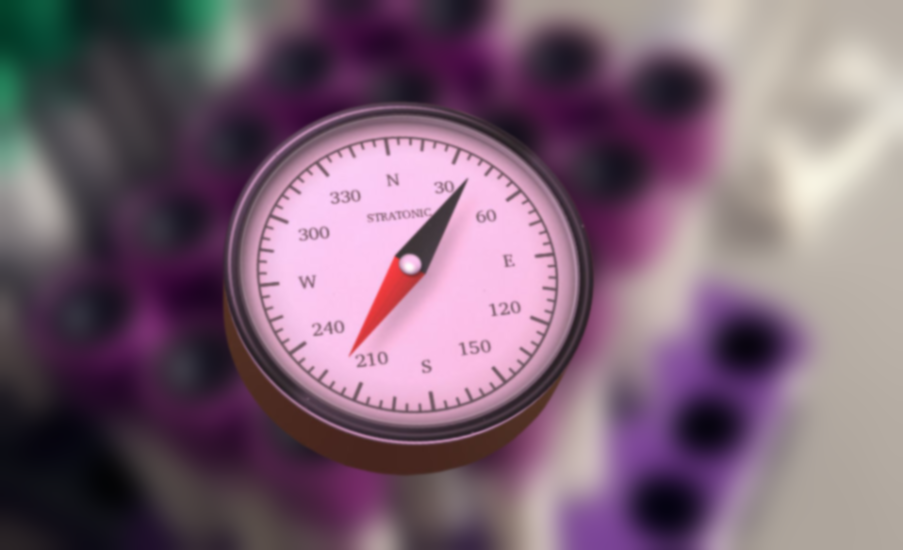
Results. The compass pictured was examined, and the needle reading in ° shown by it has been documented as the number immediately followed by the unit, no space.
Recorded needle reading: 220°
